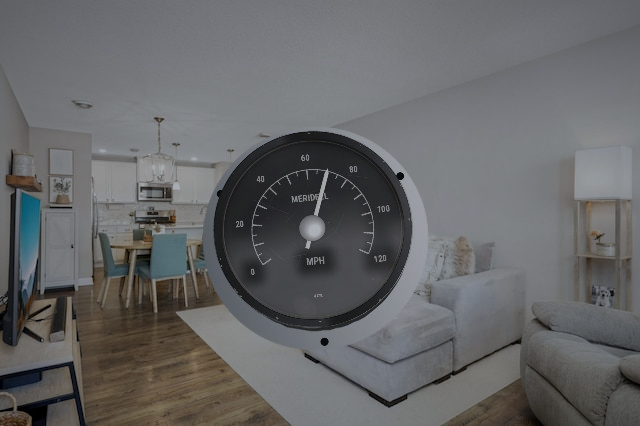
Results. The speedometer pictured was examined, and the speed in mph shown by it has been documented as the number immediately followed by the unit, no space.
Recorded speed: 70mph
